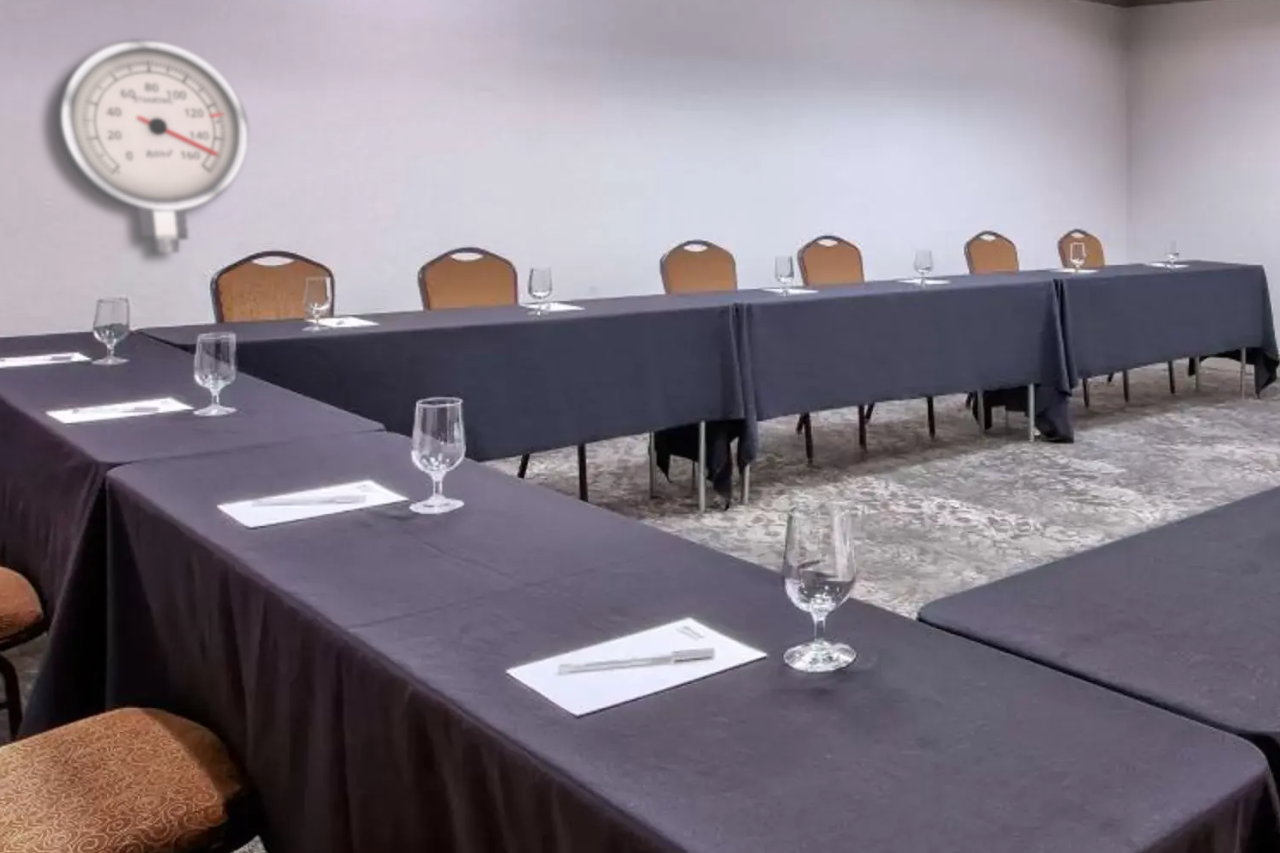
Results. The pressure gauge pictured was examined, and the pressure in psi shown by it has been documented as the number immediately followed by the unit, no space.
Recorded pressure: 150psi
